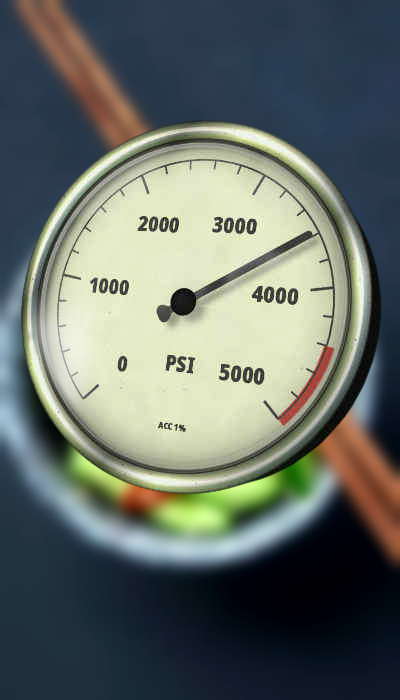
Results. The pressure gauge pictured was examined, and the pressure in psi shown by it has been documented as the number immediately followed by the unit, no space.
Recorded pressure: 3600psi
